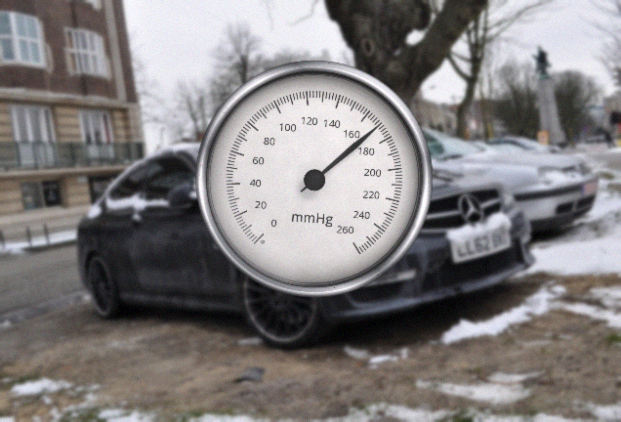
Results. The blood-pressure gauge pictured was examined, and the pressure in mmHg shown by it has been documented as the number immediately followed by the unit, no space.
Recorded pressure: 170mmHg
